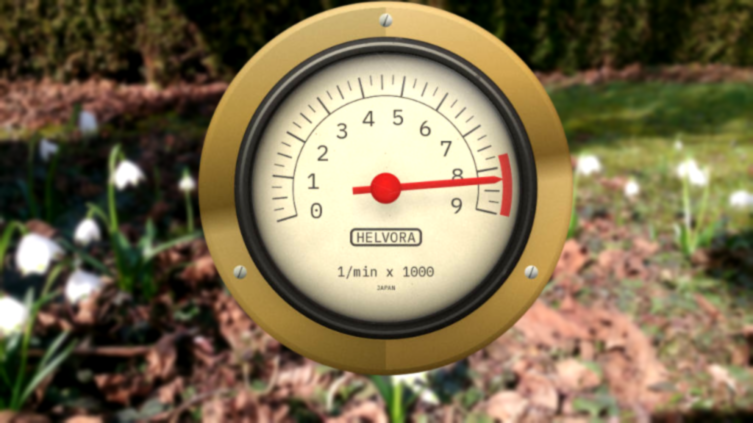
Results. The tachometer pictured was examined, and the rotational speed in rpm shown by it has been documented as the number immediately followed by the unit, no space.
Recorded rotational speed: 8250rpm
